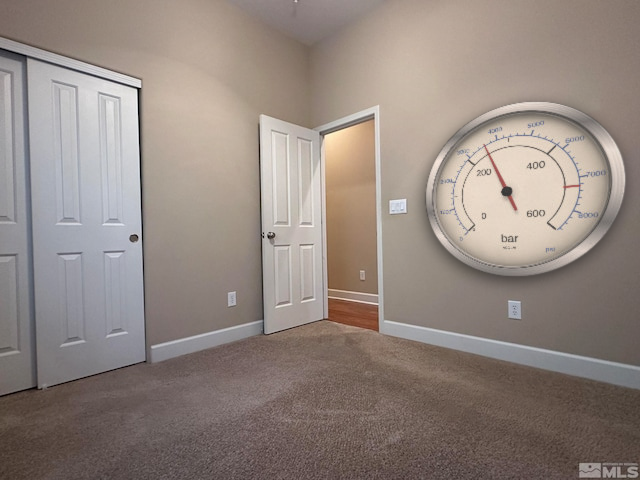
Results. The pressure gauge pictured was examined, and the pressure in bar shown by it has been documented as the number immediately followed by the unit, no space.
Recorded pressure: 250bar
